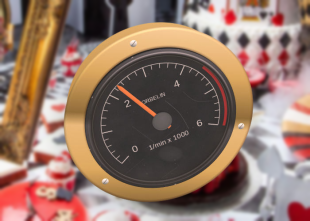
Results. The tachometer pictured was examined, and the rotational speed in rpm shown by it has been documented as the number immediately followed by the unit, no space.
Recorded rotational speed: 2300rpm
